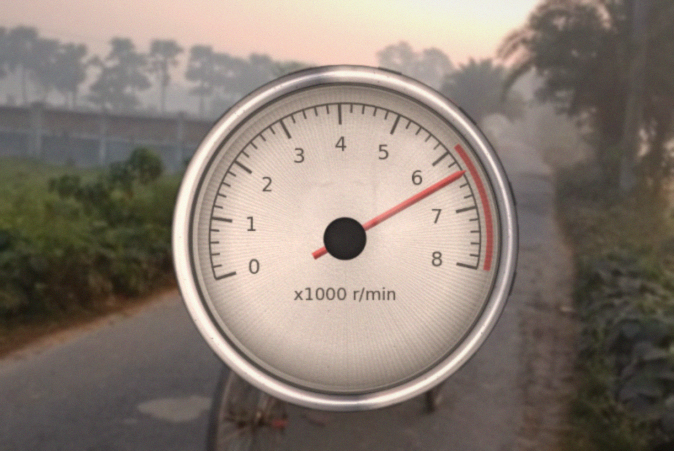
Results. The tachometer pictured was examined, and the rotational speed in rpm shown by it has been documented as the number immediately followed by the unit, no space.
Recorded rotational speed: 6400rpm
